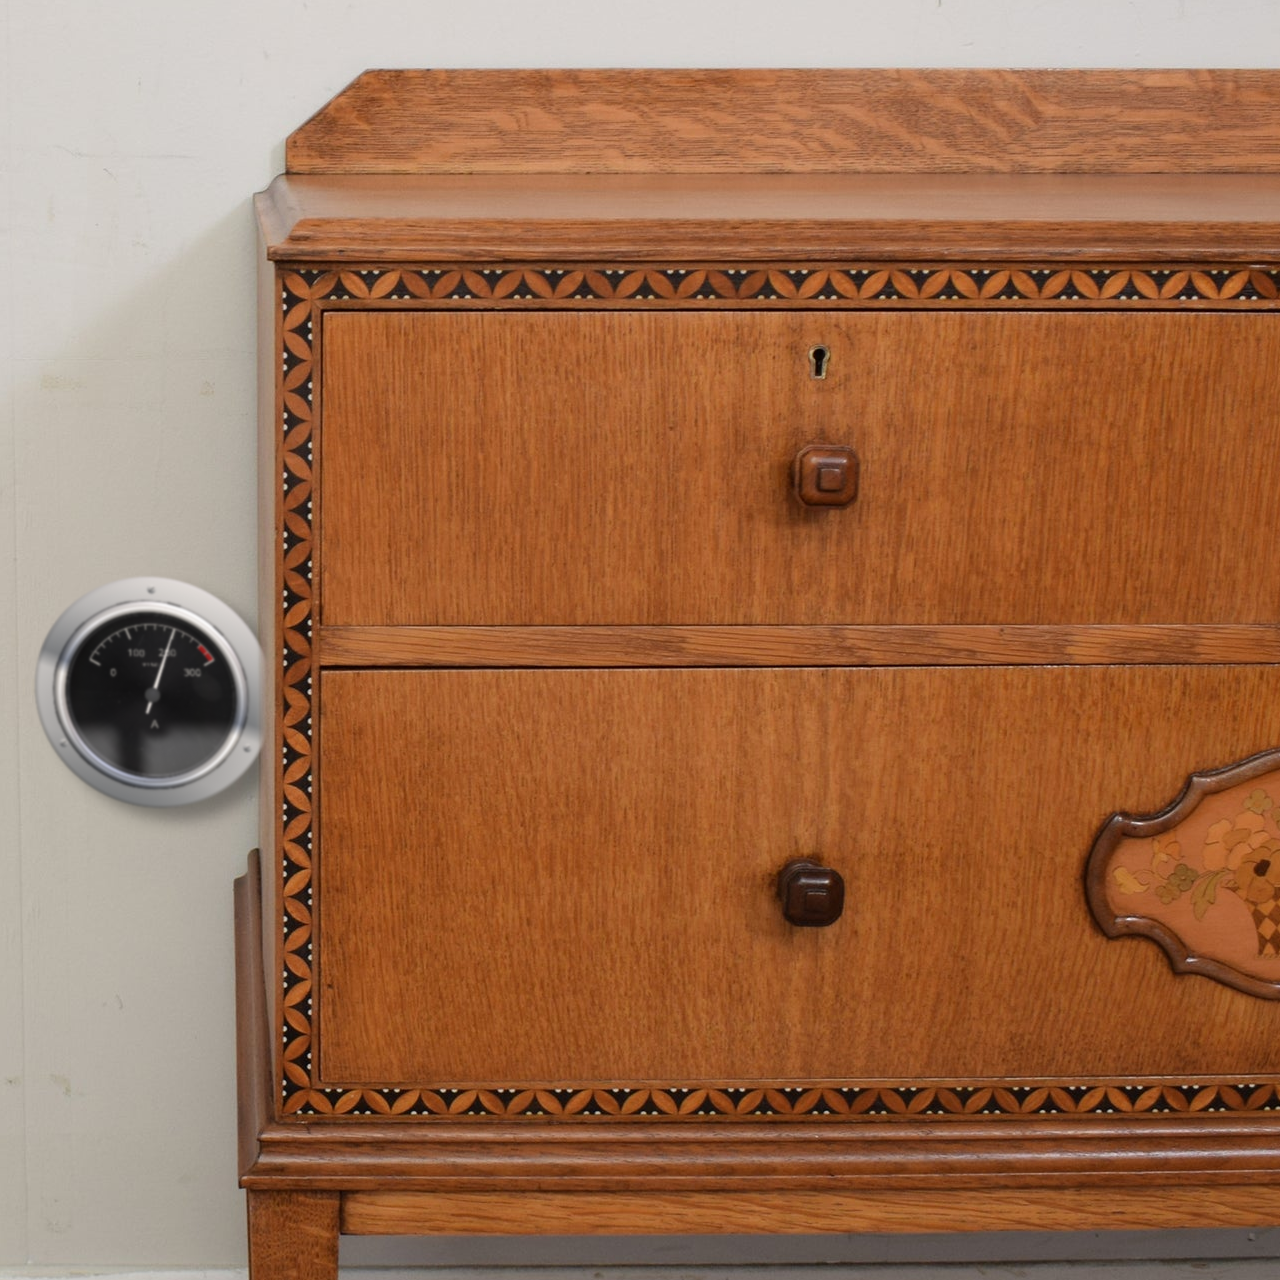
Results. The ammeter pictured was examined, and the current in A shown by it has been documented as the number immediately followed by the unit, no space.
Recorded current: 200A
